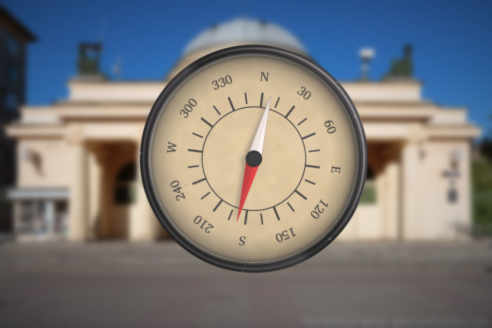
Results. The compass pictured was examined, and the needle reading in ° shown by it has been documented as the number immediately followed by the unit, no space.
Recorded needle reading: 187.5°
